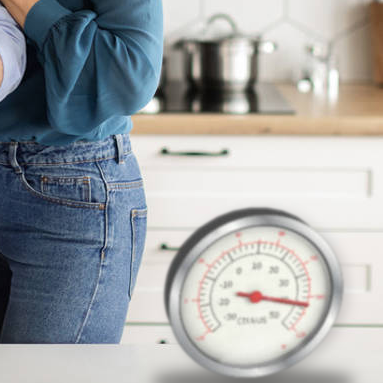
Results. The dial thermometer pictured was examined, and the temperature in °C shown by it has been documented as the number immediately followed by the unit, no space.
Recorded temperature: 40°C
